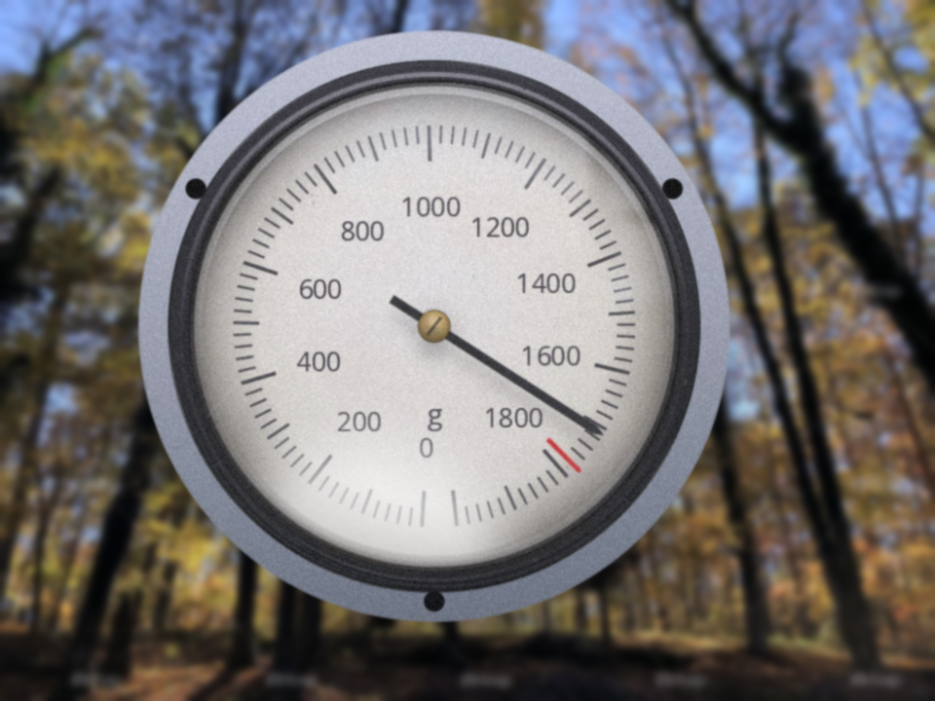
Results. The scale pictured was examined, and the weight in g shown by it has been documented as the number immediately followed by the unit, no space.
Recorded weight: 1710g
